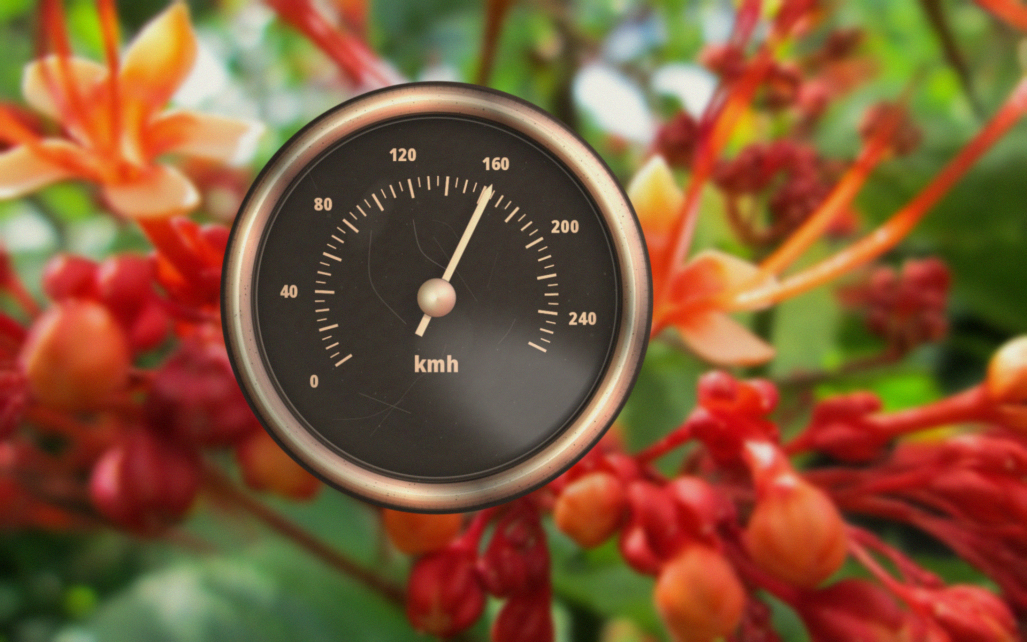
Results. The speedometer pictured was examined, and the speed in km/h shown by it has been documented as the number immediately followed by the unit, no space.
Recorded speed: 162.5km/h
